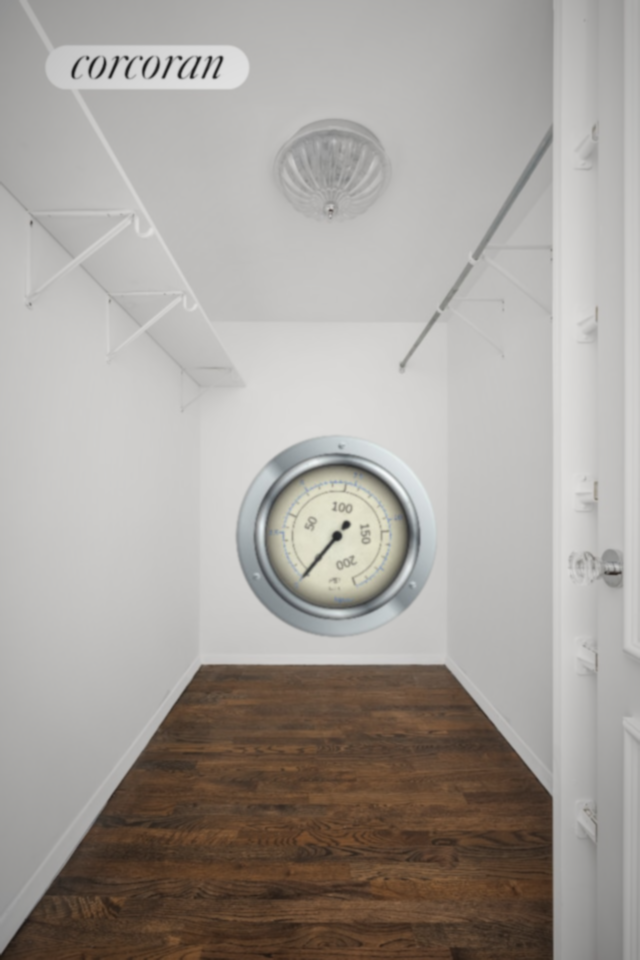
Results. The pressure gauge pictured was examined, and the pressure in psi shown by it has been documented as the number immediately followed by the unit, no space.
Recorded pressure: 0psi
